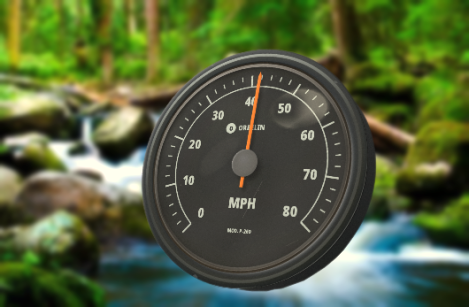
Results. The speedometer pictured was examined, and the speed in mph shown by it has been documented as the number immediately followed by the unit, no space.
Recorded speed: 42mph
